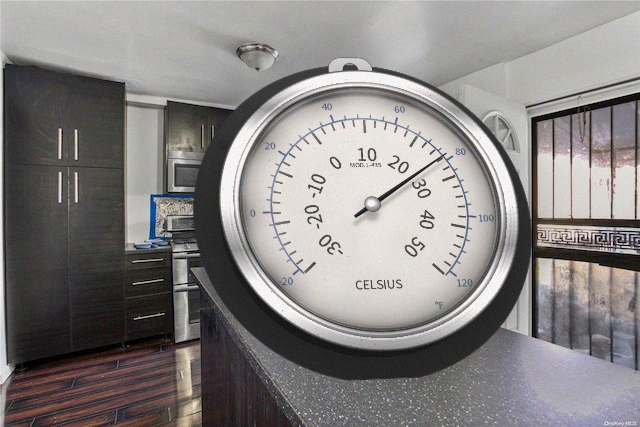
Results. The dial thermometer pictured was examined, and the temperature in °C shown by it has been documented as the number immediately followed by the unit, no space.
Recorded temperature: 26°C
